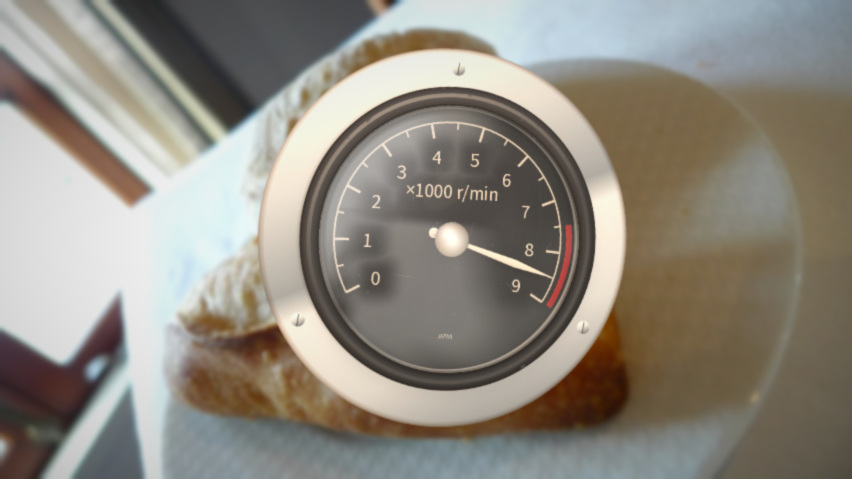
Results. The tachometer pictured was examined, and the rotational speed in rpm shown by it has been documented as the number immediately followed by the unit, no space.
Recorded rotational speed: 8500rpm
